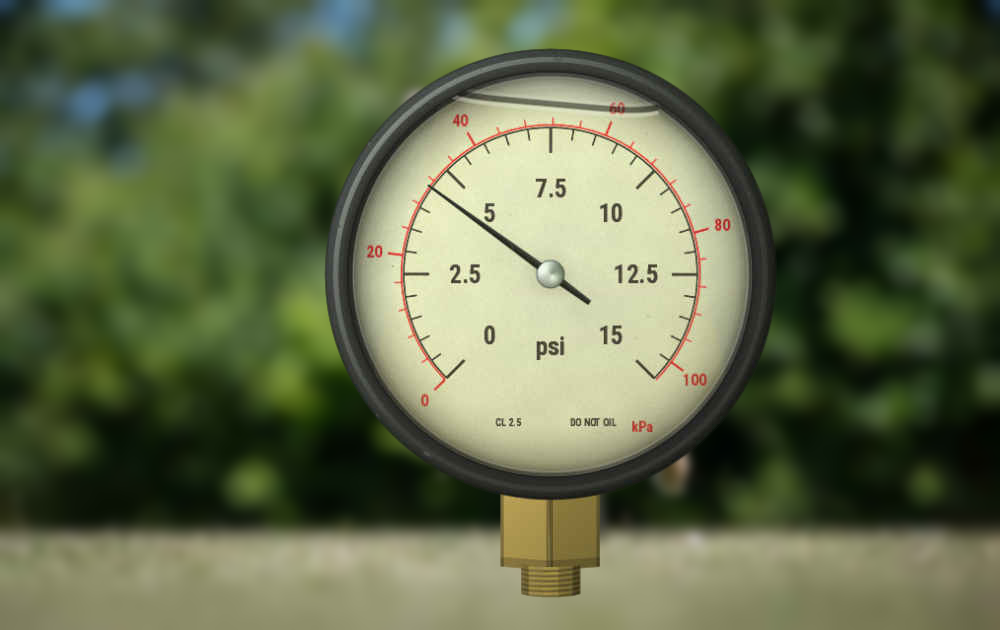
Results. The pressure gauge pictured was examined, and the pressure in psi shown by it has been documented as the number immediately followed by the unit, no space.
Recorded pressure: 4.5psi
